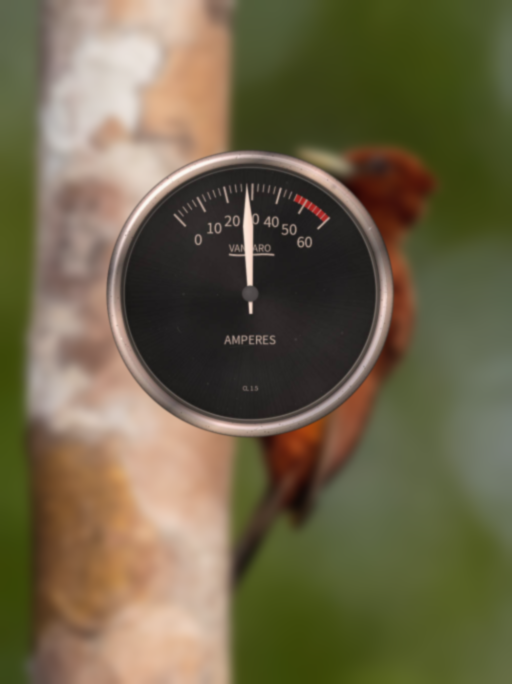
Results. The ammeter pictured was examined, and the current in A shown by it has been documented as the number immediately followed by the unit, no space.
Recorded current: 28A
